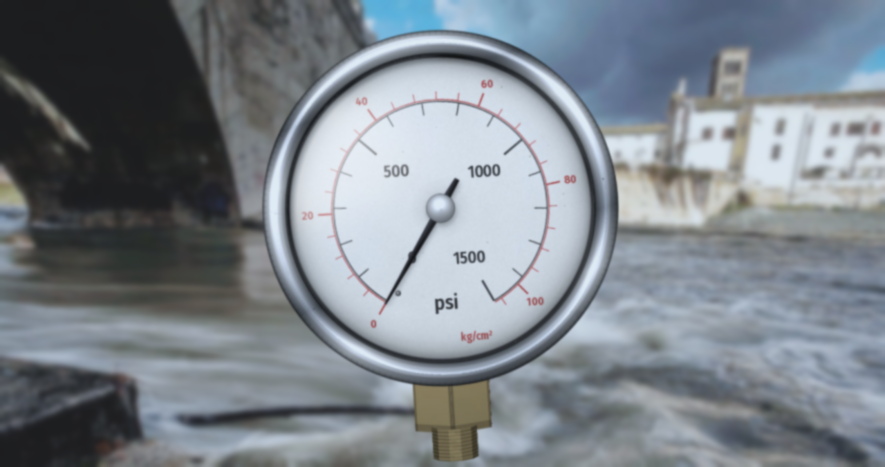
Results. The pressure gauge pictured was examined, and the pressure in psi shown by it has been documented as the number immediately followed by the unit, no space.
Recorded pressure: 0psi
